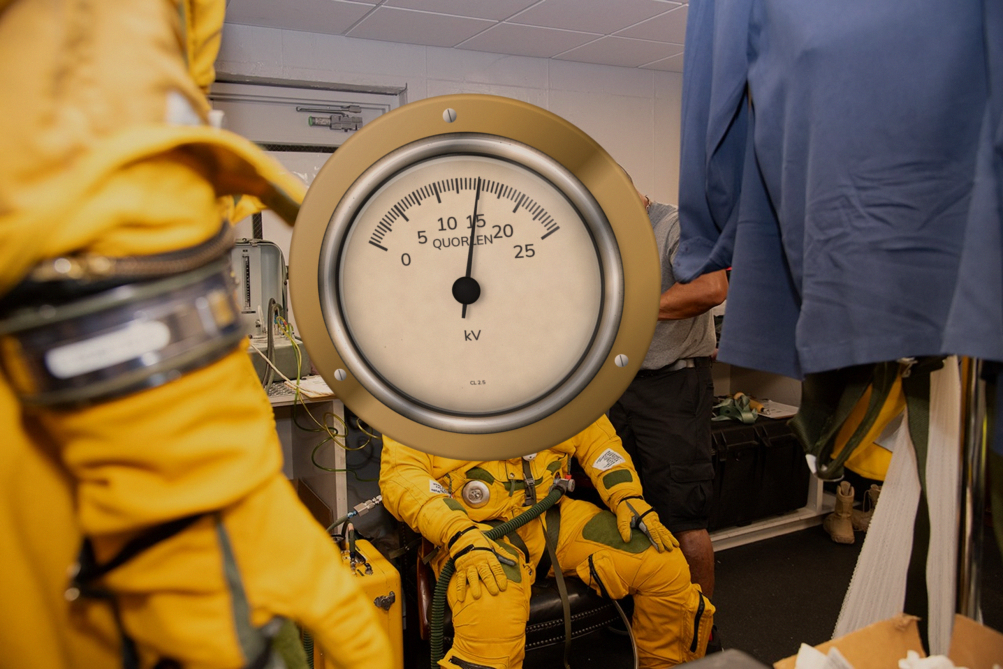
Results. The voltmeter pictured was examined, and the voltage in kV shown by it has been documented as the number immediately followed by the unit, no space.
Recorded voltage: 15kV
